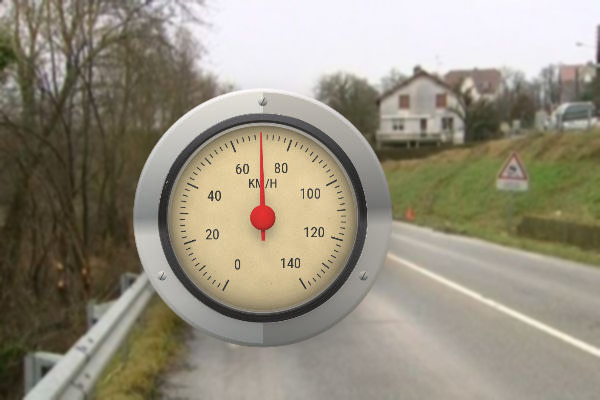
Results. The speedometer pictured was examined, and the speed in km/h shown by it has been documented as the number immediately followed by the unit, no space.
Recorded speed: 70km/h
